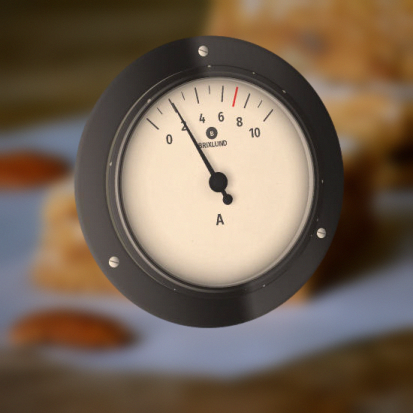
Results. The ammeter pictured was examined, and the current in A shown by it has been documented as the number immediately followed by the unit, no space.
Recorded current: 2A
